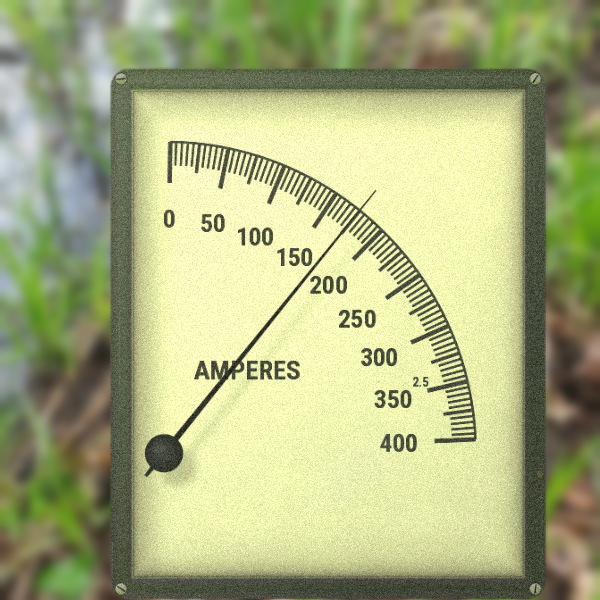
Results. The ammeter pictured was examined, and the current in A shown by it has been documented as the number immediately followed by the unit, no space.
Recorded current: 175A
